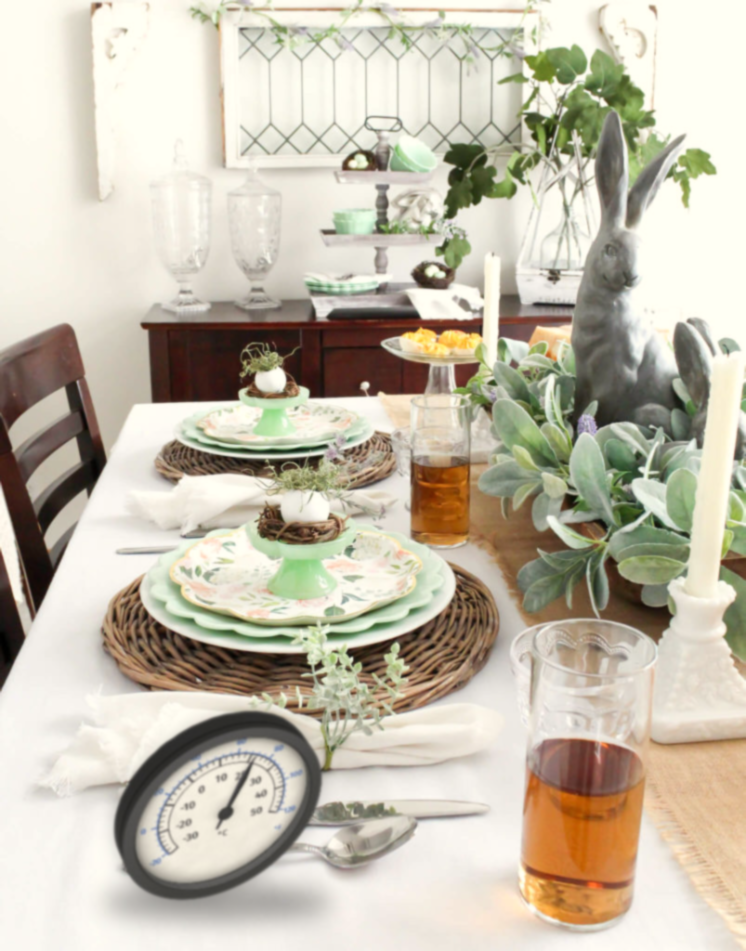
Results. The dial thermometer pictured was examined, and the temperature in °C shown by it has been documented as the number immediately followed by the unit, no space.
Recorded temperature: 20°C
